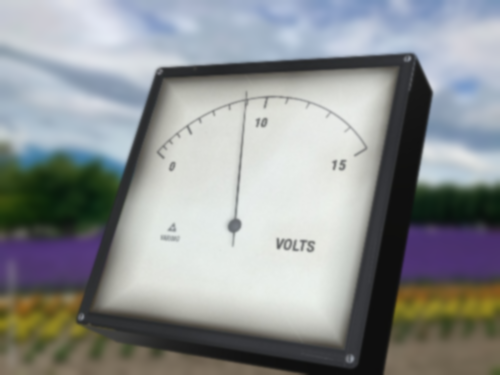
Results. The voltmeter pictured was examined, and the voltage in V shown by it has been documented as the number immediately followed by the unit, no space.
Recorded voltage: 9V
